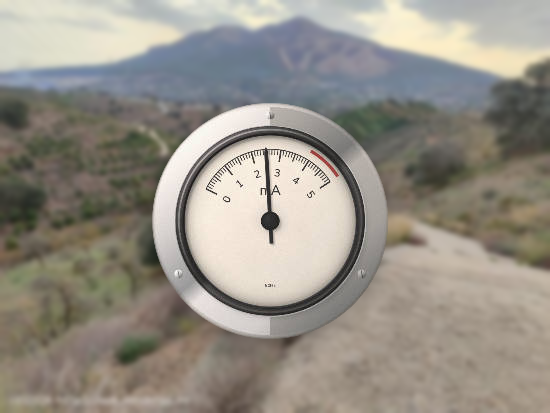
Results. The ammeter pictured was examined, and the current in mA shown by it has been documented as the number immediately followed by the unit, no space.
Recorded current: 2.5mA
